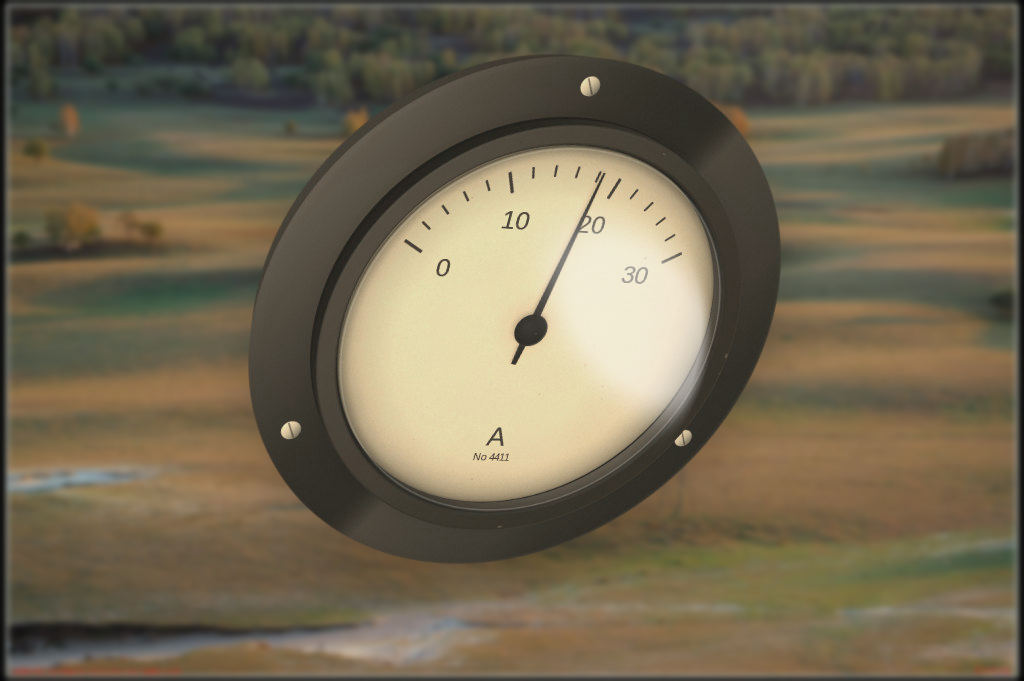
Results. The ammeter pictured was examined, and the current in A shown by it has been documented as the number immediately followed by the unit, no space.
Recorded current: 18A
